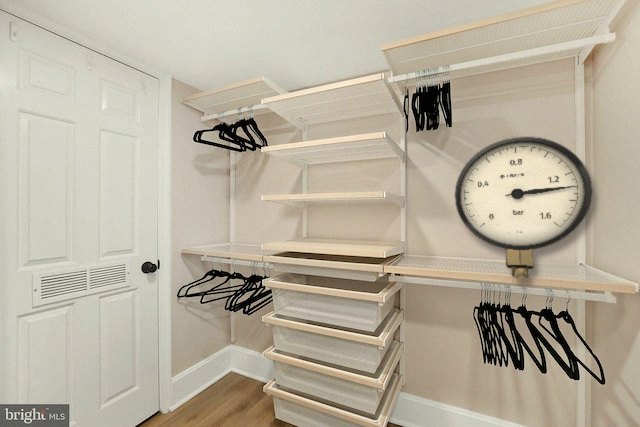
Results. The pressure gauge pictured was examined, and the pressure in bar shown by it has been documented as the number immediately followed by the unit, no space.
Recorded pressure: 1.3bar
